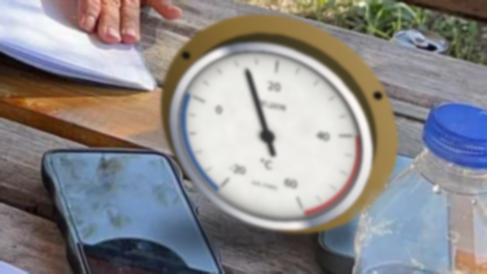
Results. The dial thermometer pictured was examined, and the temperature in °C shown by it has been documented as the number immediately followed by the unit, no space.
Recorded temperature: 14°C
